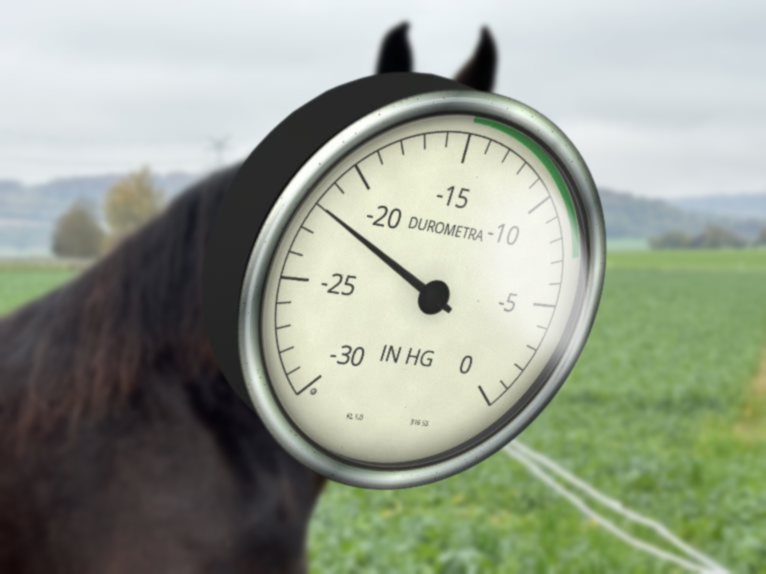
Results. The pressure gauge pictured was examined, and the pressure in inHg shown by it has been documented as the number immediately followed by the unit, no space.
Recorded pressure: -22inHg
